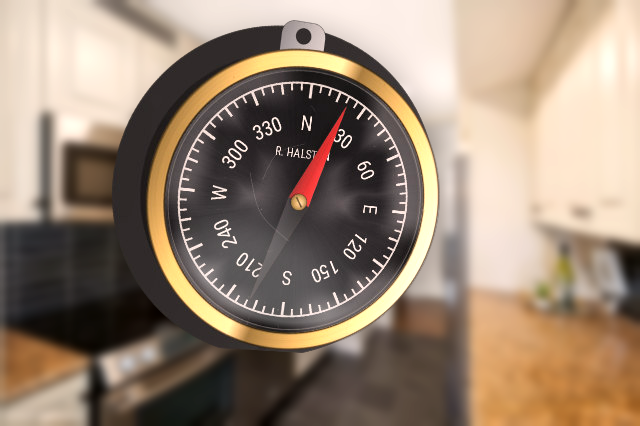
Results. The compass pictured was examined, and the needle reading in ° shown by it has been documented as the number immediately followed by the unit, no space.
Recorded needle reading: 20°
